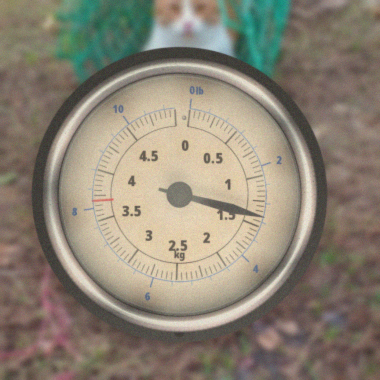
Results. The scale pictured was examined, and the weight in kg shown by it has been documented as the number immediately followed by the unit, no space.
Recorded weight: 1.4kg
